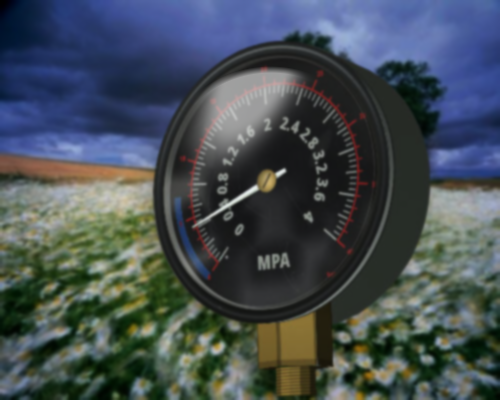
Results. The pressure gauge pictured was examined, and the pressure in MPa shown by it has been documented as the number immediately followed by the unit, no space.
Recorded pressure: 0.4MPa
